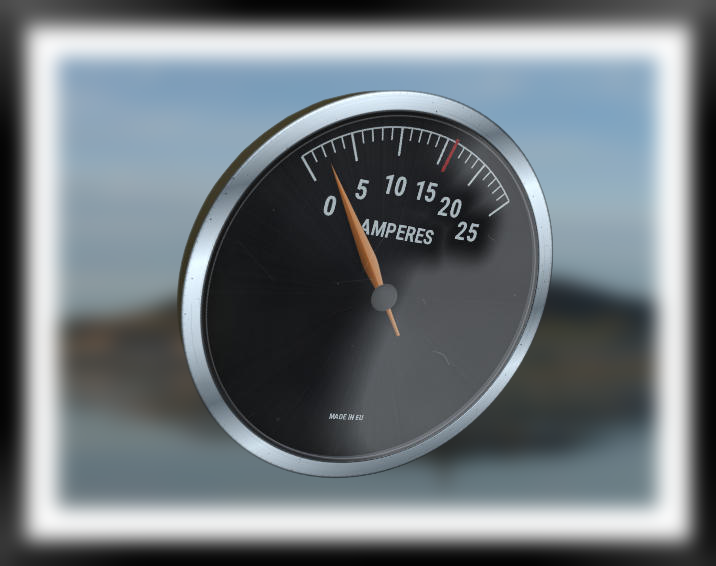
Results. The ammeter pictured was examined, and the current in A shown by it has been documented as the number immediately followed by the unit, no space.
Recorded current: 2A
